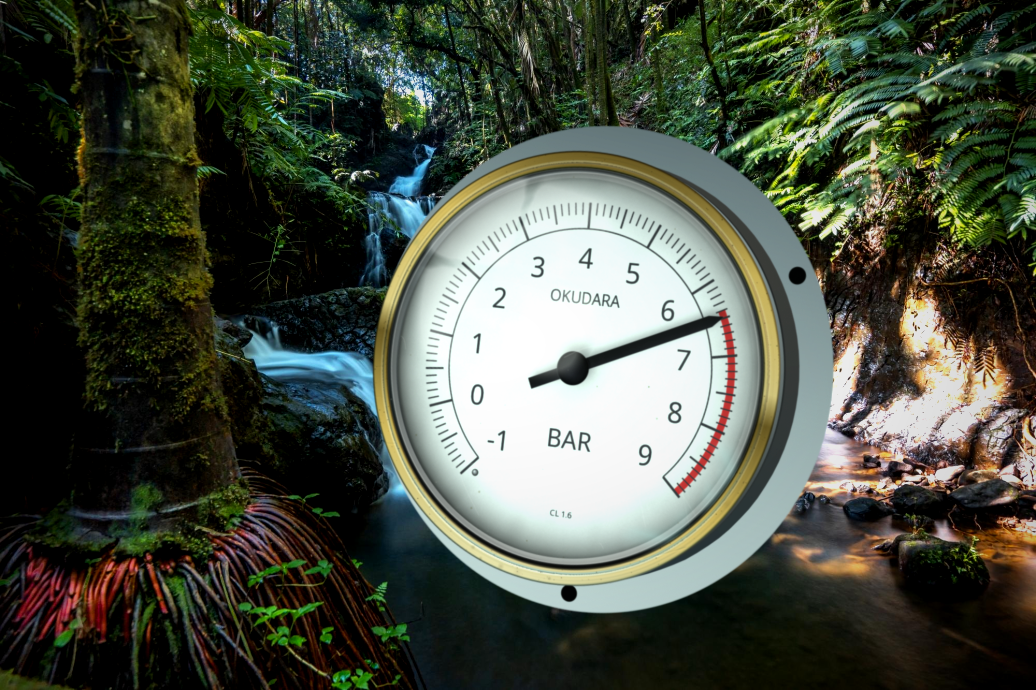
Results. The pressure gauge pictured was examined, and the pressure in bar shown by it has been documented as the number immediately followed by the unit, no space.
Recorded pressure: 6.5bar
